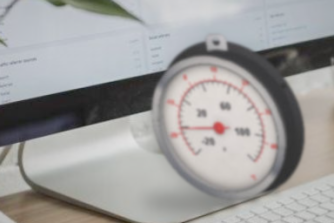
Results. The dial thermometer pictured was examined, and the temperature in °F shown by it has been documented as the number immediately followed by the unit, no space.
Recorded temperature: 0°F
